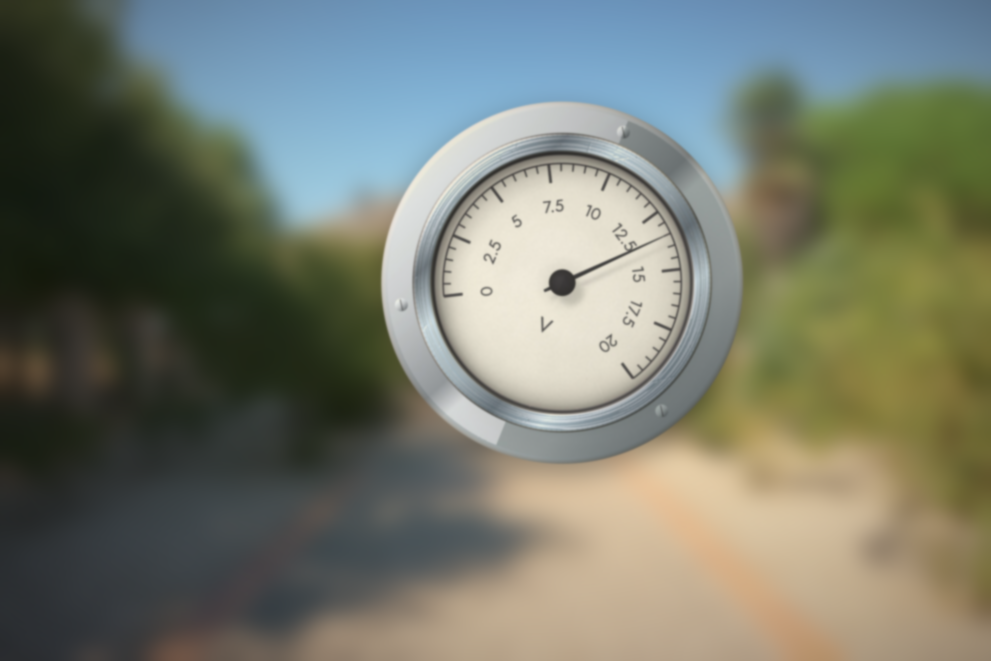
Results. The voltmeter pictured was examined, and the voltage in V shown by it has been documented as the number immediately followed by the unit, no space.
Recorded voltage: 13.5V
